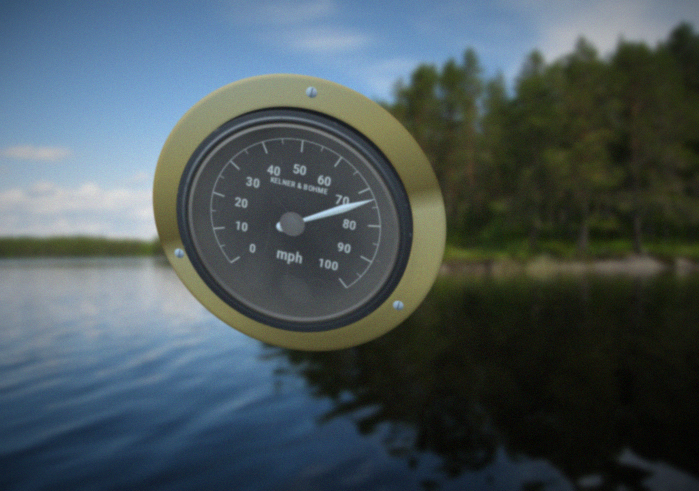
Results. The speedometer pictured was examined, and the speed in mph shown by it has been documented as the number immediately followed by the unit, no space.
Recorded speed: 72.5mph
